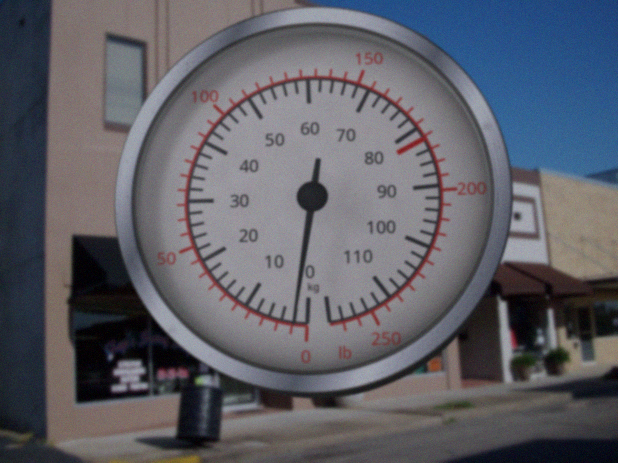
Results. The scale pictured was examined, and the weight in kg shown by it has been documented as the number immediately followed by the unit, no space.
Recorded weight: 2kg
